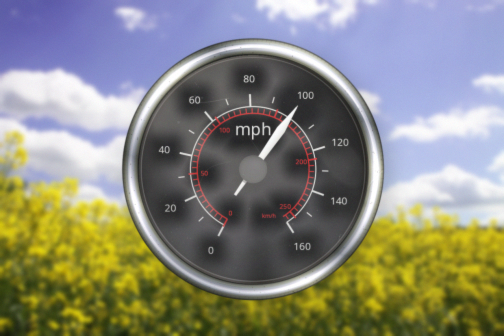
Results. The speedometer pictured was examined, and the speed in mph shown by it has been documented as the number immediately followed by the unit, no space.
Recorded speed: 100mph
